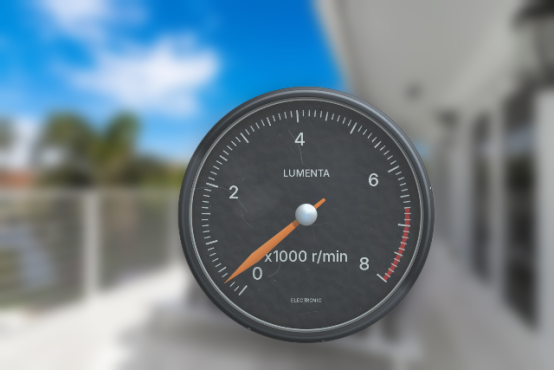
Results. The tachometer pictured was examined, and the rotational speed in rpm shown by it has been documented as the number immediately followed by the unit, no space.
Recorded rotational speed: 300rpm
